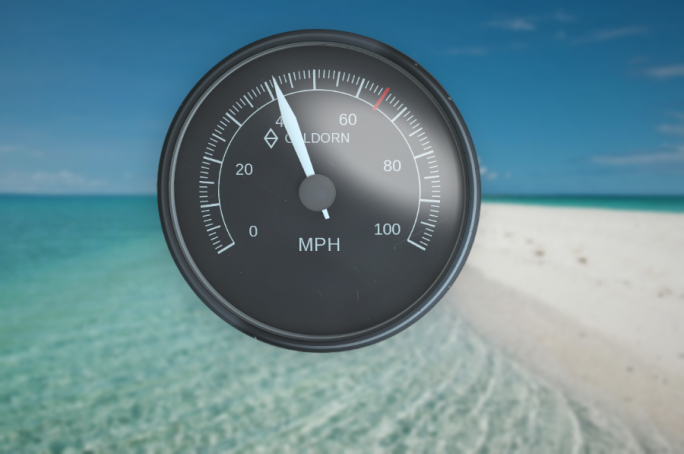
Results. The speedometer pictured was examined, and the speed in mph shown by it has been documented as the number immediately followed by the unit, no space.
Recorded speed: 42mph
